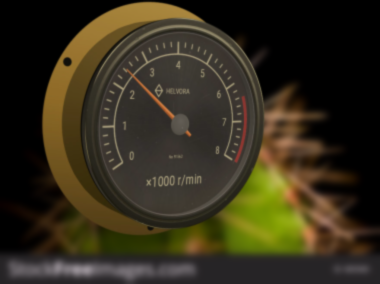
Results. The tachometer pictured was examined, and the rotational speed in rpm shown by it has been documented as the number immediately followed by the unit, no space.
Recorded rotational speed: 2400rpm
